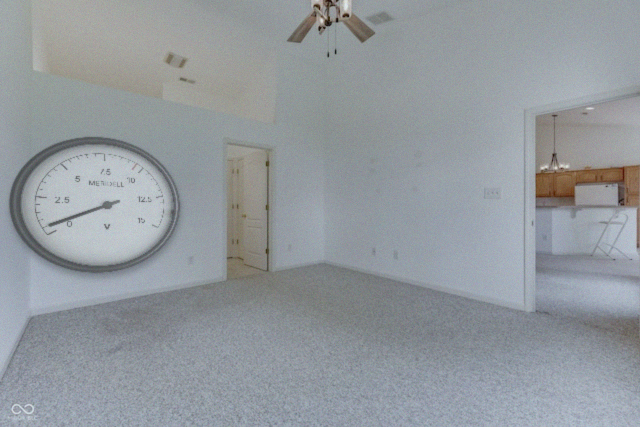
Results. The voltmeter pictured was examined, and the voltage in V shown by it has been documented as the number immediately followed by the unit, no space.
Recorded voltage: 0.5V
